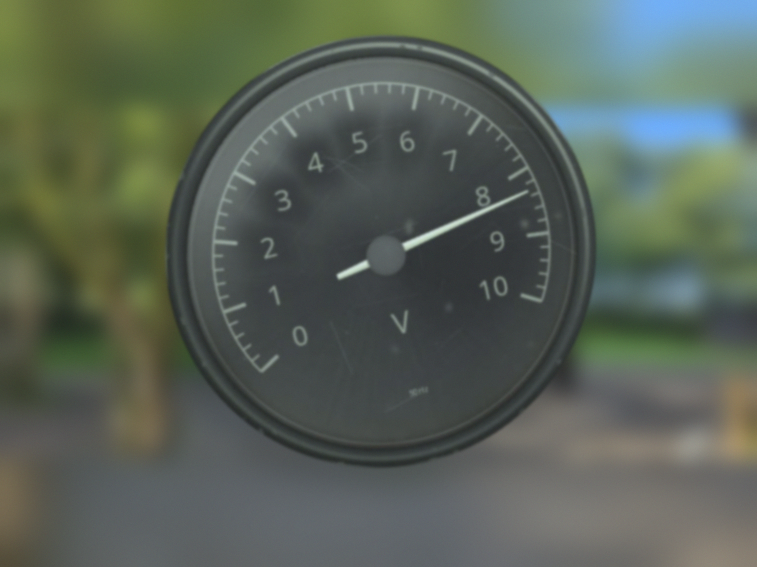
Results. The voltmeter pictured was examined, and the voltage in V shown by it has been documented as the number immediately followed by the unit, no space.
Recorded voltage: 8.3V
